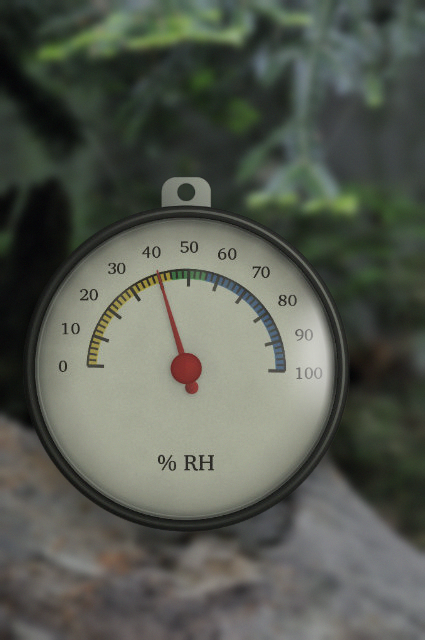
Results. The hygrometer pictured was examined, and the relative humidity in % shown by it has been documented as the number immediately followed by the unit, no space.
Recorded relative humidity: 40%
